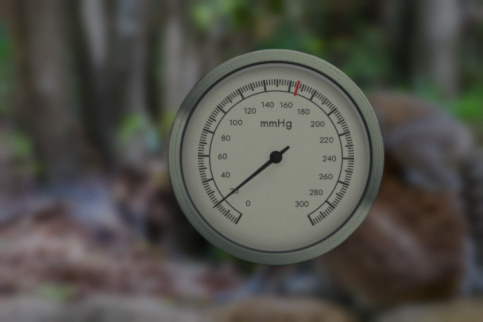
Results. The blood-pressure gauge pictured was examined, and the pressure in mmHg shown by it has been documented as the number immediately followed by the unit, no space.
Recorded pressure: 20mmHg
